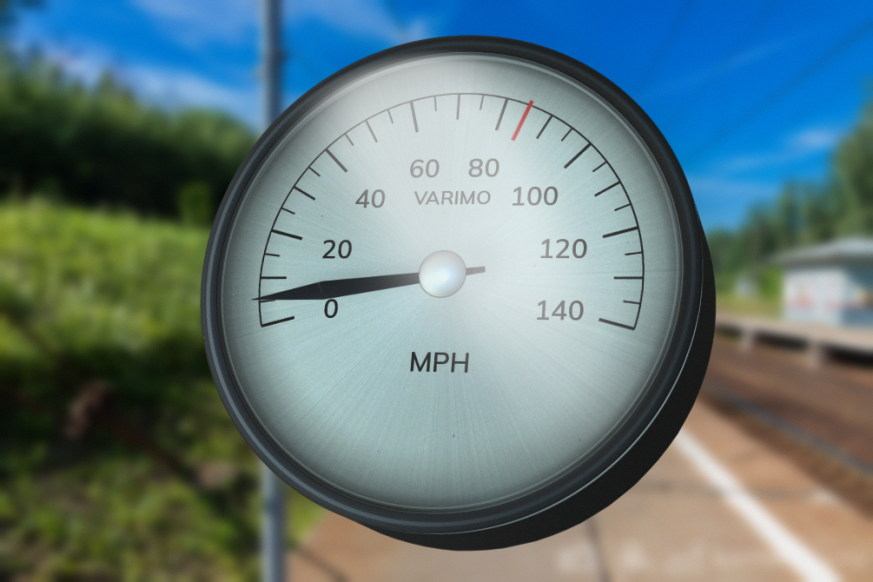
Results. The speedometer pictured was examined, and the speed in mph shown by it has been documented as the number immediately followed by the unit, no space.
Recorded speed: 5mph
